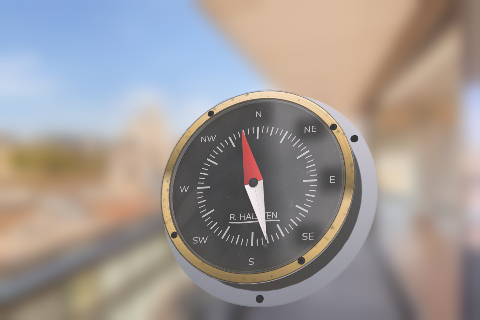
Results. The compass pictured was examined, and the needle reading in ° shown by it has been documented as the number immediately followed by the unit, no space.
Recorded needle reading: 345°
